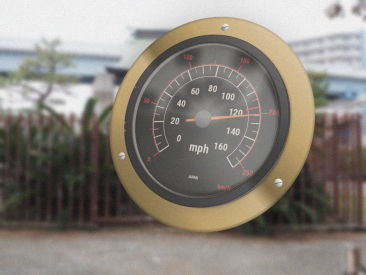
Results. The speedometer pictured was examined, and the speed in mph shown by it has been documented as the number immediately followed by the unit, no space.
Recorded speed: 125mph
